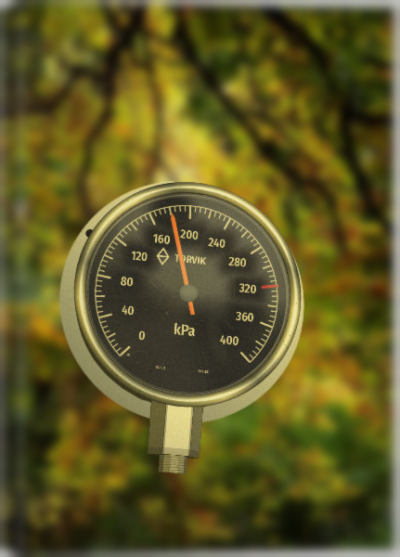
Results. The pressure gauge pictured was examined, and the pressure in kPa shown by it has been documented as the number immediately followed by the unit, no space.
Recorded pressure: 180kPa
